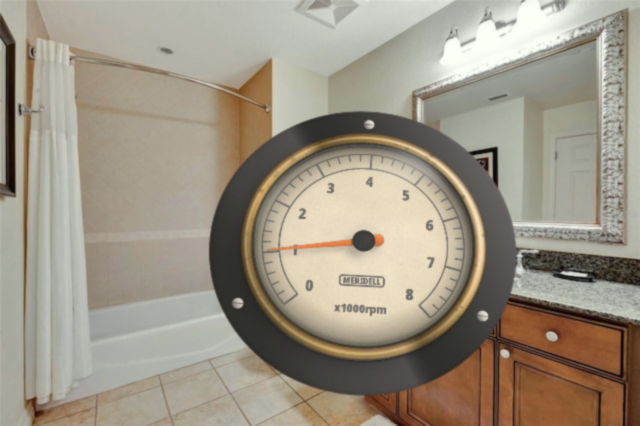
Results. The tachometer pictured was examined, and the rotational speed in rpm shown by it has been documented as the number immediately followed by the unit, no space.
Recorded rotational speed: 1000rpm
